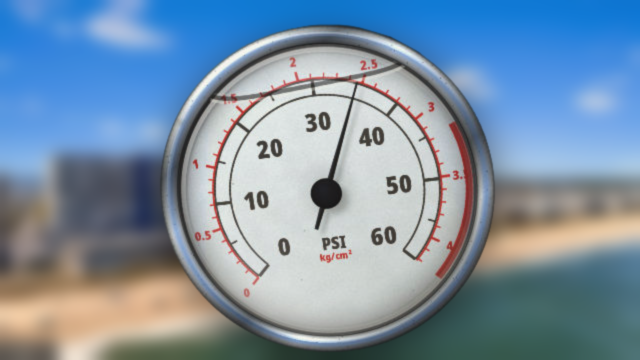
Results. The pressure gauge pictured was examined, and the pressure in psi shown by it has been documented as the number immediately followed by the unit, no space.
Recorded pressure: 35psi
